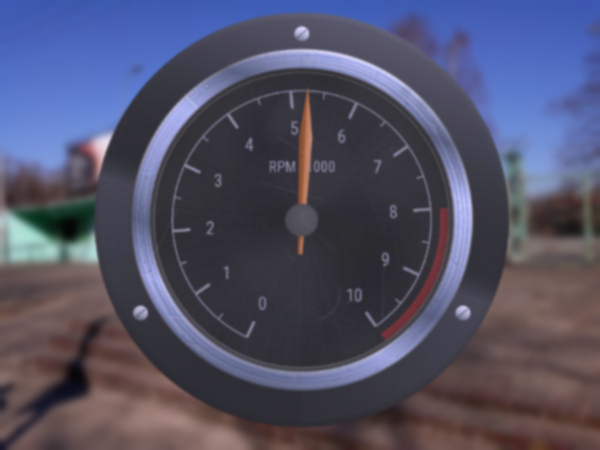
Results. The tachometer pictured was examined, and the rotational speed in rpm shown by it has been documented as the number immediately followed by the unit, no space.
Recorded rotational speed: 5250rpm
